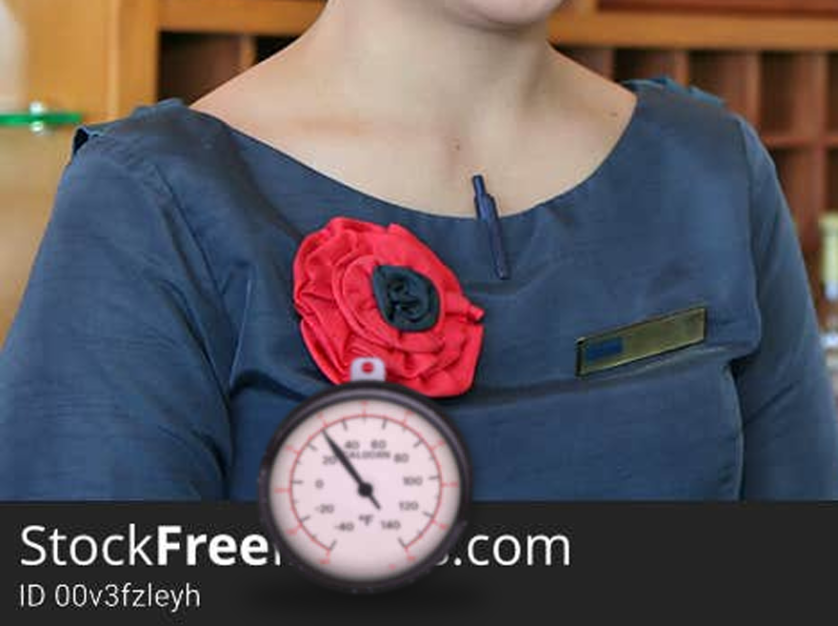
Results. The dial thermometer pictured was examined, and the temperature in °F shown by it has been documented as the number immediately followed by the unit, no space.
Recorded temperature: 30°F
